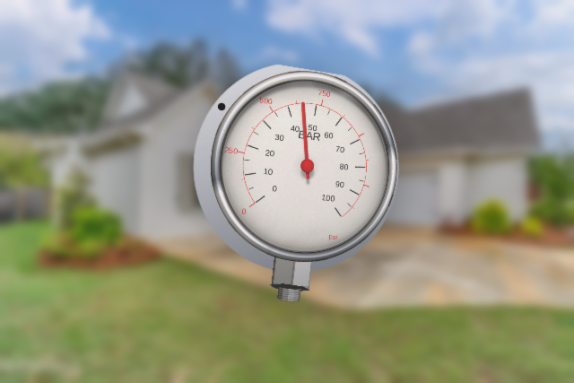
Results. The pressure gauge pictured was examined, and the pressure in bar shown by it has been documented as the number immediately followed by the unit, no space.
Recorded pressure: 45bar
